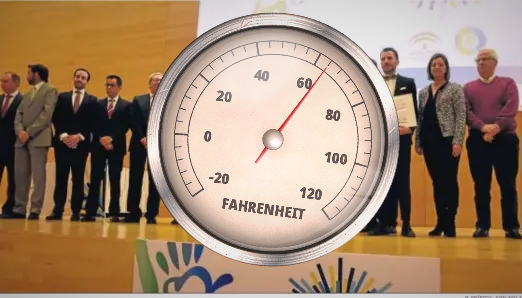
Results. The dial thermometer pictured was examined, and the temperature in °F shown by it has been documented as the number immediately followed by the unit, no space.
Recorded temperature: 64°F
